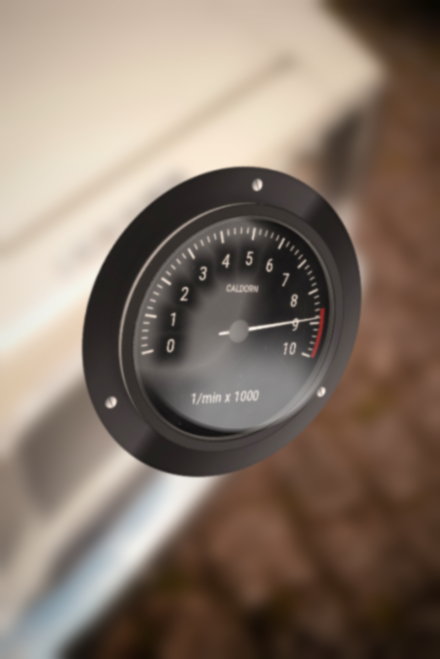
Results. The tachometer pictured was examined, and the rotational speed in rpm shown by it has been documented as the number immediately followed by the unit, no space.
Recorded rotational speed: 8800rpm
